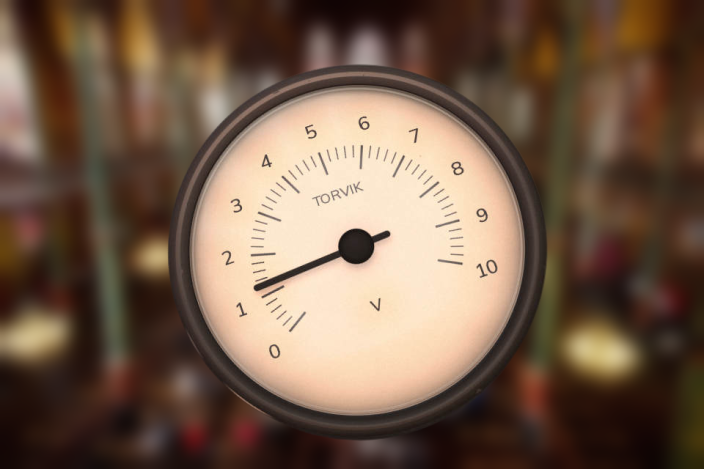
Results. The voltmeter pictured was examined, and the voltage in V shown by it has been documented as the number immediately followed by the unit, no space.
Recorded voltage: 1.2V
